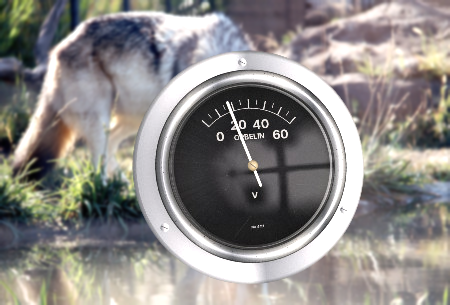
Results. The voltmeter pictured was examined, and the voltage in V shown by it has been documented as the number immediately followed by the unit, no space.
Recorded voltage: 17.5V
